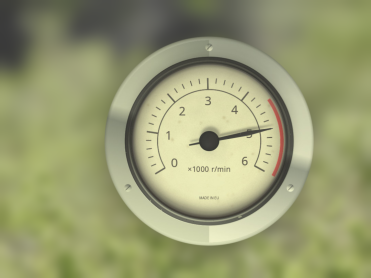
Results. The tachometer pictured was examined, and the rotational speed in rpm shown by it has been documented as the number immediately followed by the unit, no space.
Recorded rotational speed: 5000rpm
